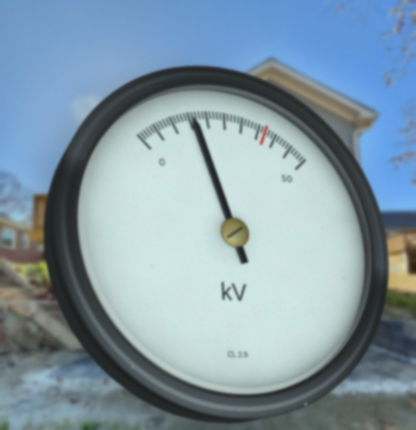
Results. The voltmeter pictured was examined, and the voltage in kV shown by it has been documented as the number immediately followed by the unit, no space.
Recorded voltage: 15kV
